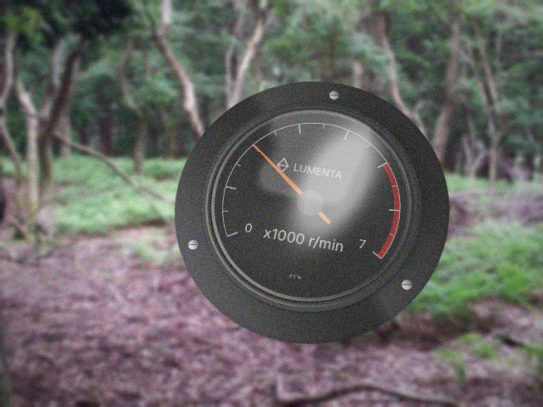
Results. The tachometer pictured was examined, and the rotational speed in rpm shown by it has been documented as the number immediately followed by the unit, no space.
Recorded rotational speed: 2000rpm
